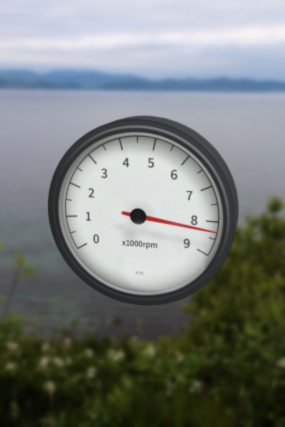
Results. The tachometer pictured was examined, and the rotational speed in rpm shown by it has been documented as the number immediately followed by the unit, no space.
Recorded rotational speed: 8250rpm
